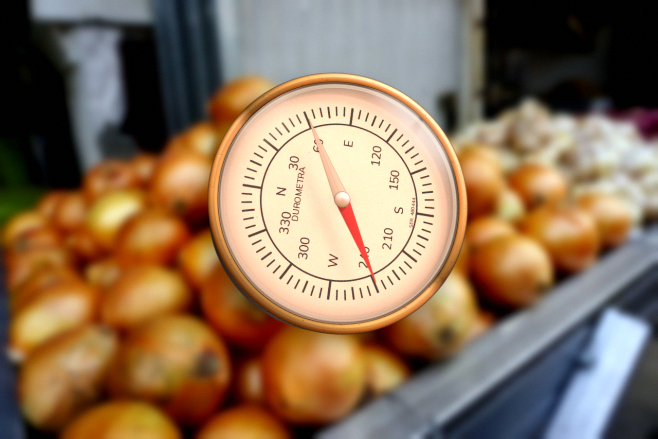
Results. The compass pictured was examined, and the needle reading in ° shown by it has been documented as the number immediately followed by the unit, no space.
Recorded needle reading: 240°
